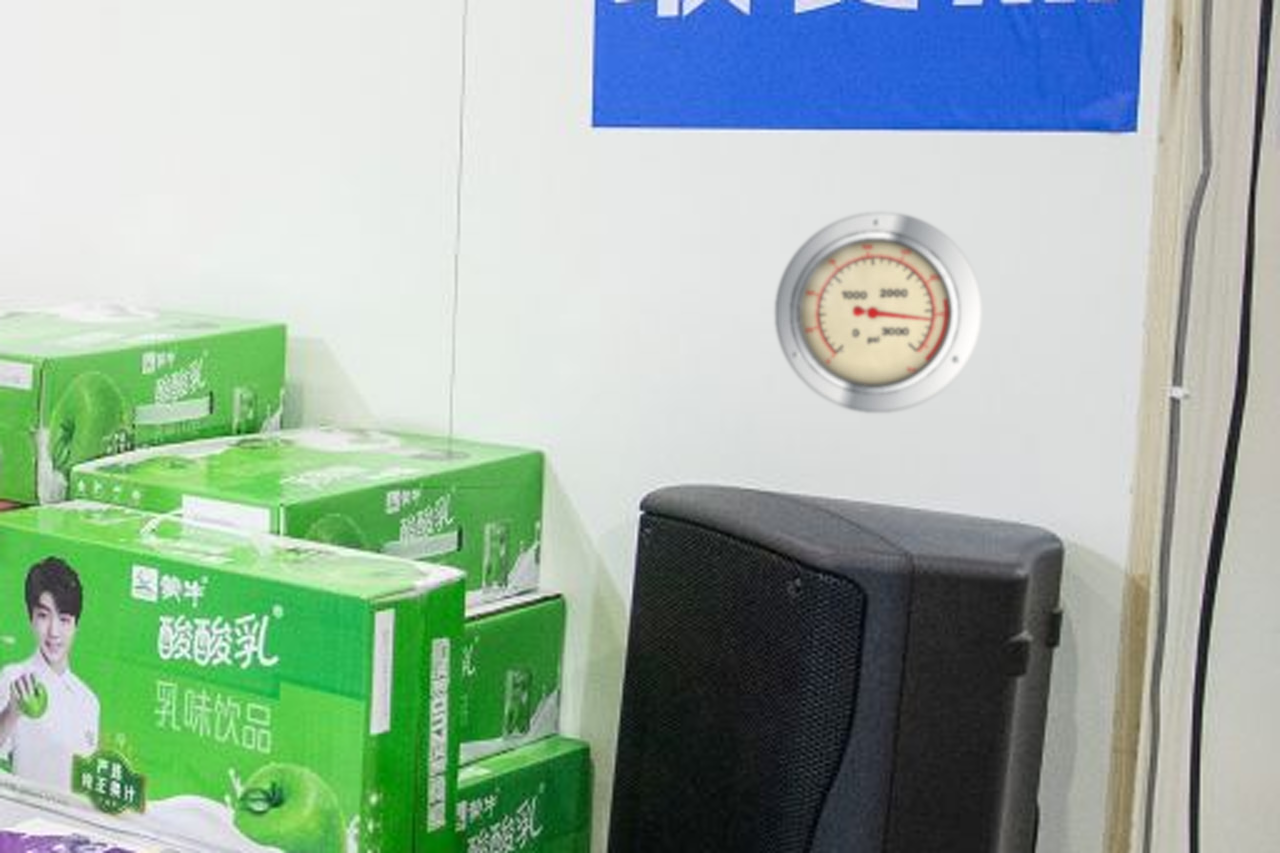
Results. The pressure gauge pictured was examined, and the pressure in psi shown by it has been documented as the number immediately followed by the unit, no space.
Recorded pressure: 2600psi
